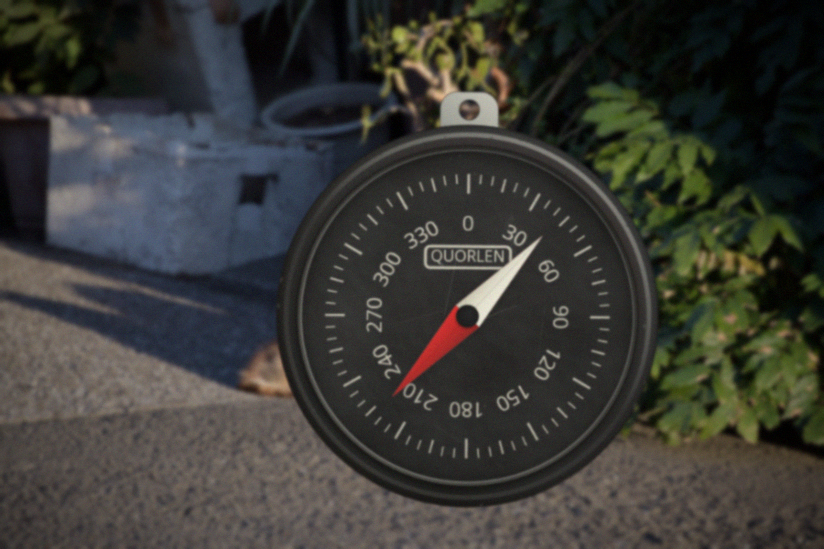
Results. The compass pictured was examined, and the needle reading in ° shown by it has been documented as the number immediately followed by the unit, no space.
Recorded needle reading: 222.5°
